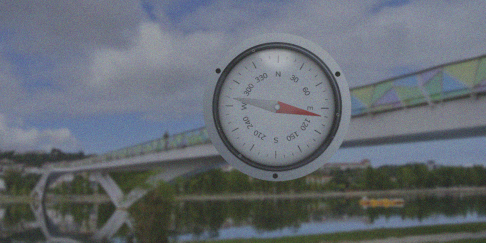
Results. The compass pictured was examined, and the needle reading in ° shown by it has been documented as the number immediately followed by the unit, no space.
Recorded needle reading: 100°
